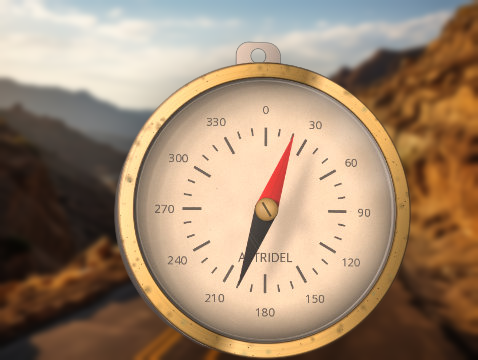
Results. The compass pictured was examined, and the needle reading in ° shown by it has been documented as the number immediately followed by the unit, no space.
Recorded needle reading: 20°
